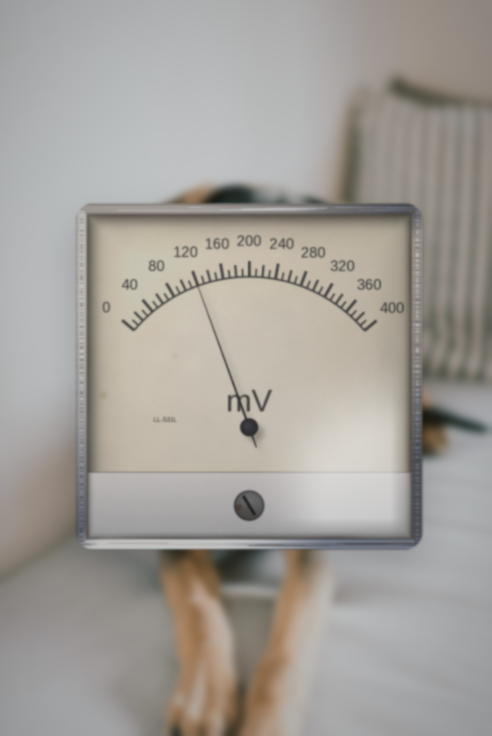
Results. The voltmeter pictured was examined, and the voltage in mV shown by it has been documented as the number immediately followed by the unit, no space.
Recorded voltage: 120mV
